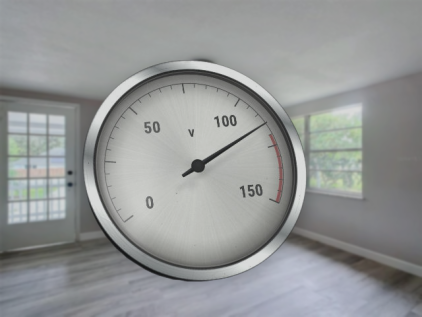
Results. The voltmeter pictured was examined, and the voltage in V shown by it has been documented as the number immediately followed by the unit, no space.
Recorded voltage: 115V
